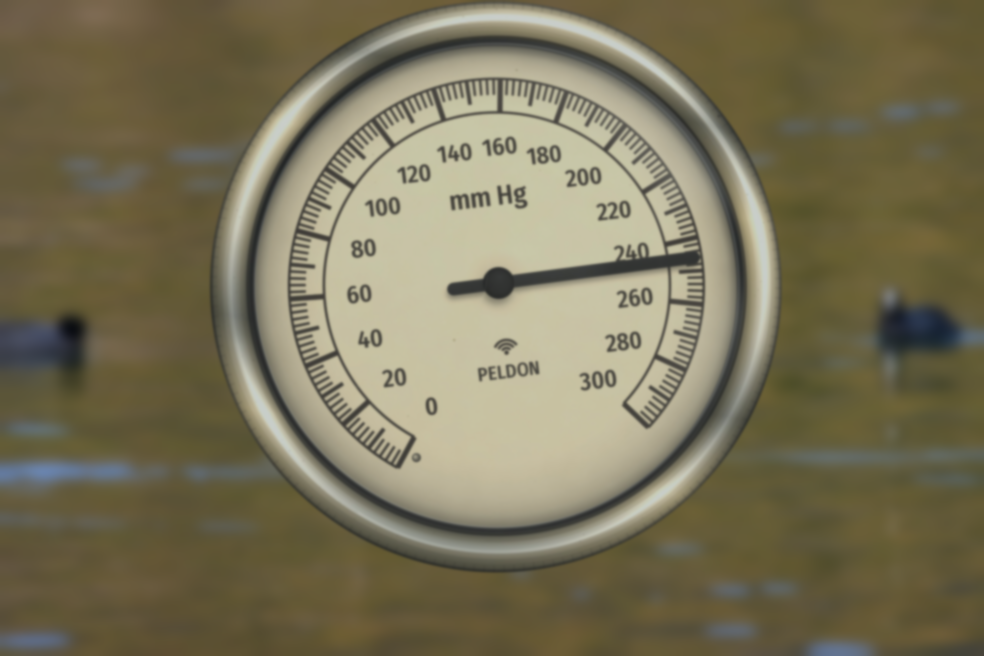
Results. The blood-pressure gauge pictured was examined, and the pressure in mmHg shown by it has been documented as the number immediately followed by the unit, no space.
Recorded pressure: 246mmHg
